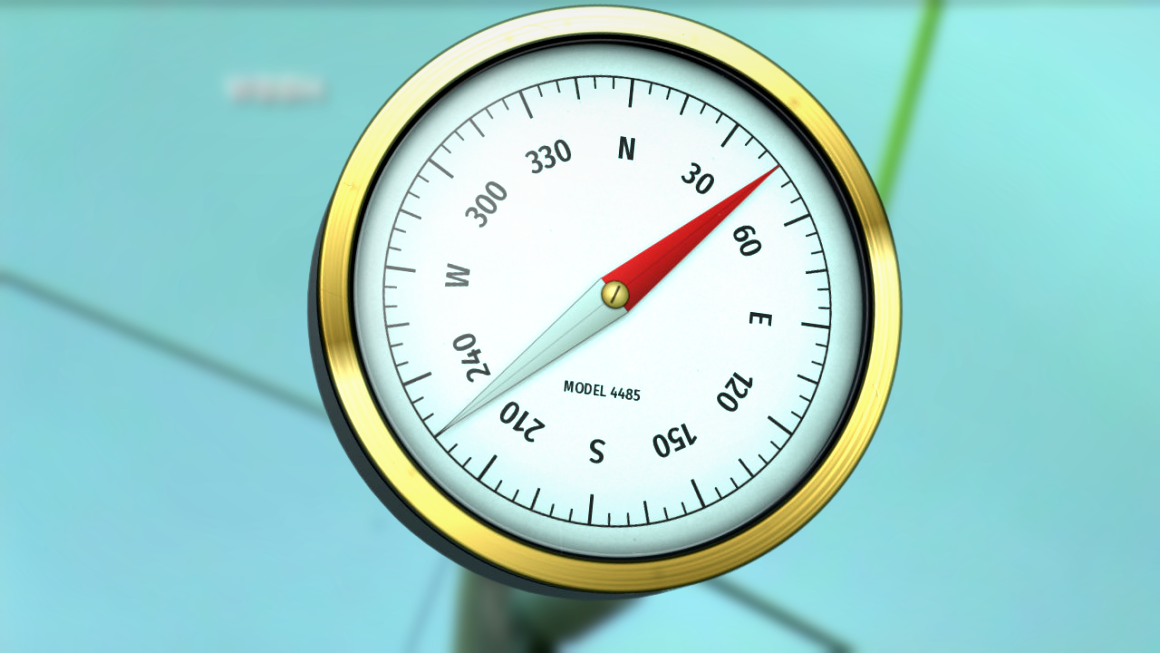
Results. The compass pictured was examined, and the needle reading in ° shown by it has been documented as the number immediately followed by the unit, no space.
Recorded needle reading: 45°
